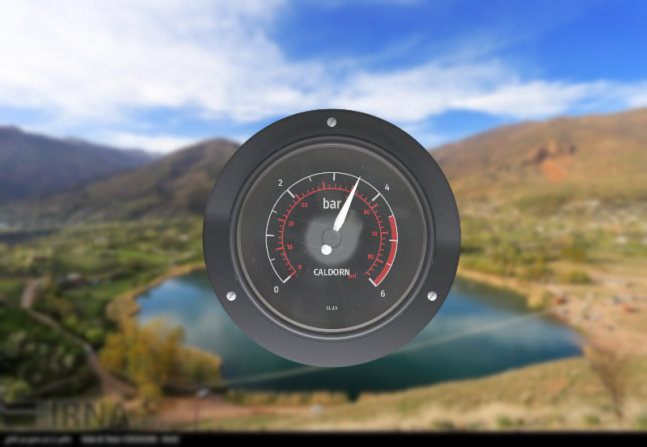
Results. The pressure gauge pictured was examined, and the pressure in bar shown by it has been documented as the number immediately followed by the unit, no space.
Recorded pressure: 3.5bar
